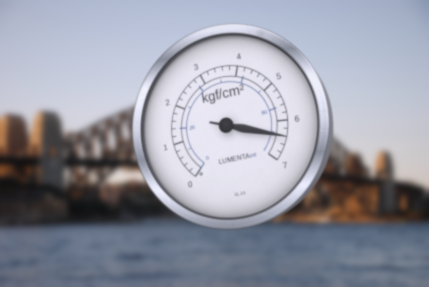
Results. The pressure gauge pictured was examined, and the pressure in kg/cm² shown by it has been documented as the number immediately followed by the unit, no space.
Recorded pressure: 6.4kg/cm²
